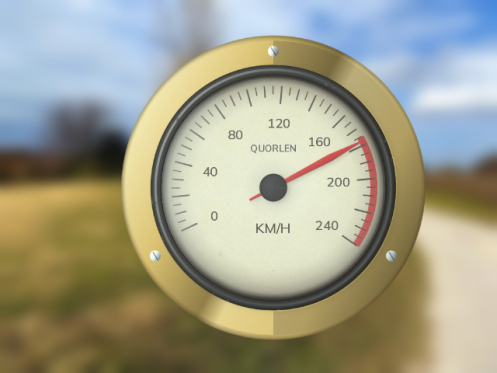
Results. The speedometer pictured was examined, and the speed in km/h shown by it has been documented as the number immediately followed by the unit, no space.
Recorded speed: 177.5km/h
